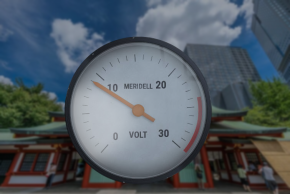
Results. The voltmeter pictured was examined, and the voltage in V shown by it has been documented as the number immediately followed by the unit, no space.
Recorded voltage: 9V
